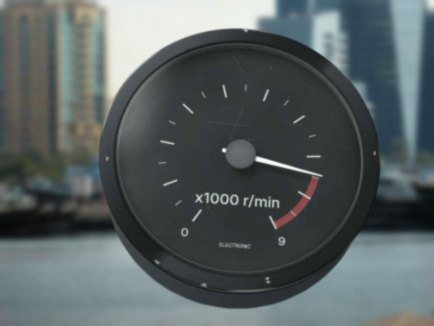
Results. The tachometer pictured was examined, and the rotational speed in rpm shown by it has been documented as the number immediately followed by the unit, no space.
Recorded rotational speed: 7500rpm
